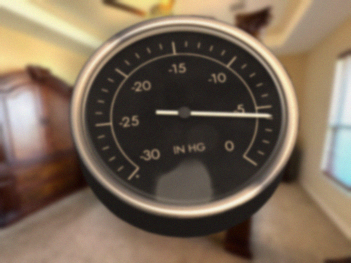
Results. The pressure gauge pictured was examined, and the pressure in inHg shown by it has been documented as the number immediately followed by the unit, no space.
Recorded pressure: -4inHg
